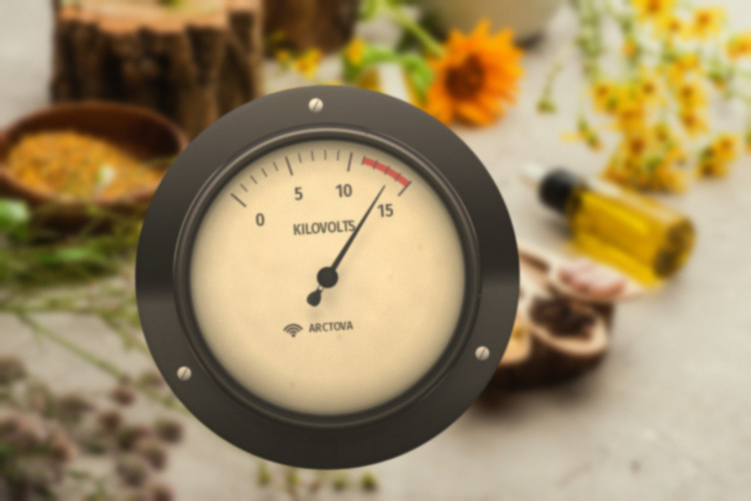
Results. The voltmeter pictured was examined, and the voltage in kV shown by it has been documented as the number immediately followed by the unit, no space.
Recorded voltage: 13.5kV
